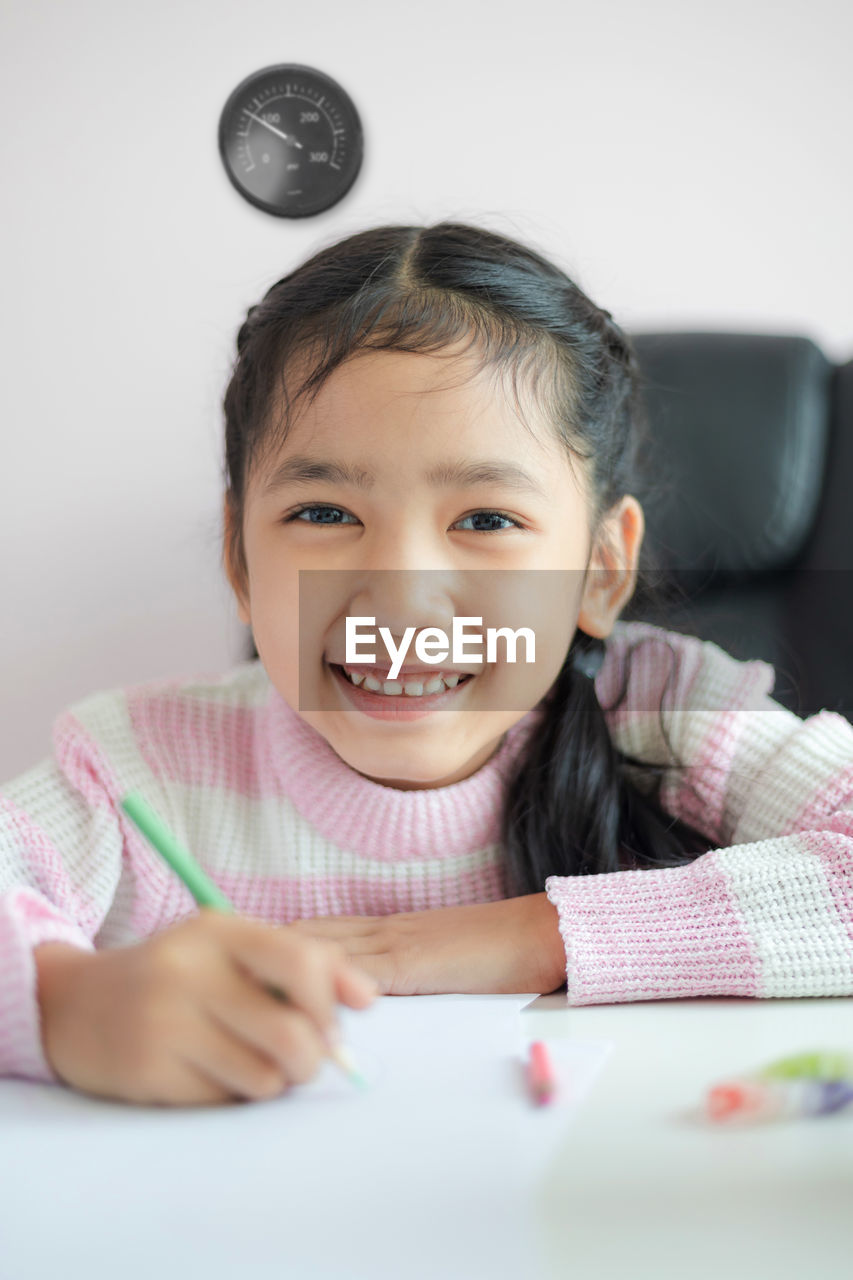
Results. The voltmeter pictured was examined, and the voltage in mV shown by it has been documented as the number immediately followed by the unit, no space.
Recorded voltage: 80mV
